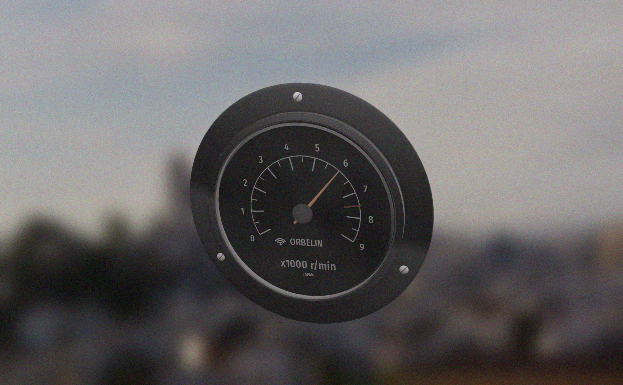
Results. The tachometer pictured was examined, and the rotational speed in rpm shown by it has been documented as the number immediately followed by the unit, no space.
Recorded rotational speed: 6000rpm
